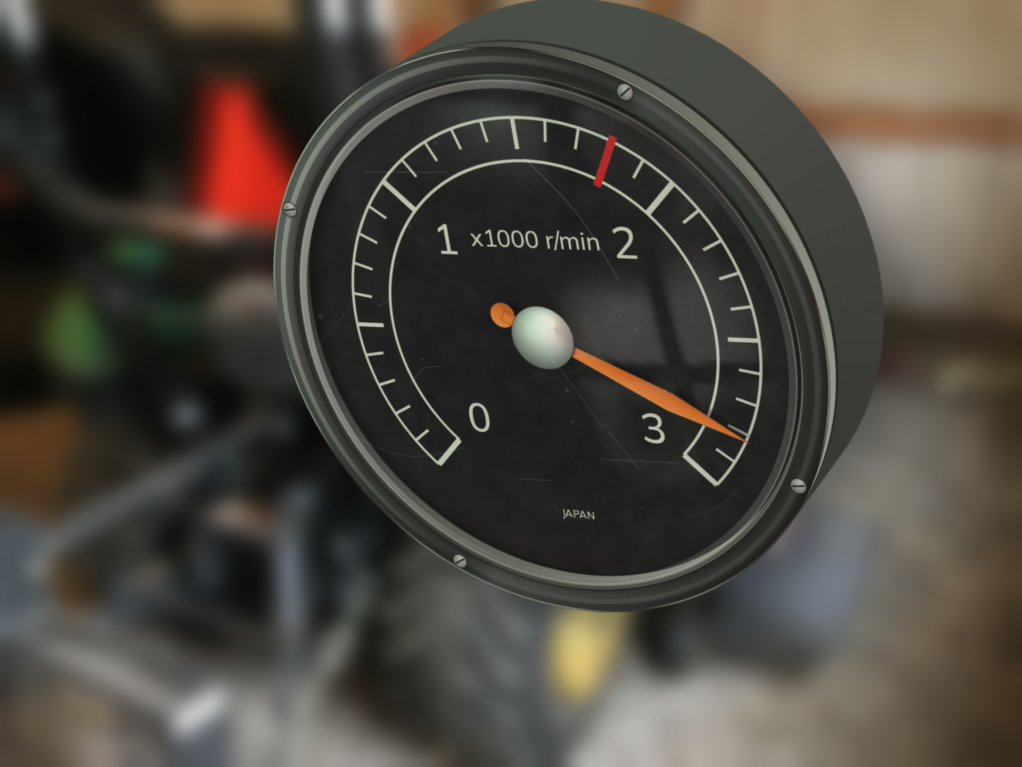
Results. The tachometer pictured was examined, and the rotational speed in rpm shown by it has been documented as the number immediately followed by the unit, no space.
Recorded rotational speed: 2800rpm
